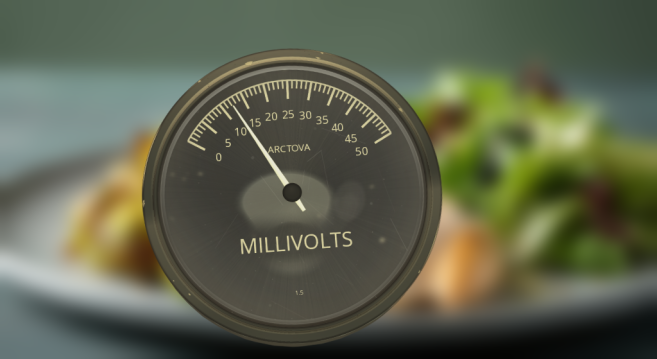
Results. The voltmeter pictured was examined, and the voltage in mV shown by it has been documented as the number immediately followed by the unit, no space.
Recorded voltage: 12mV
